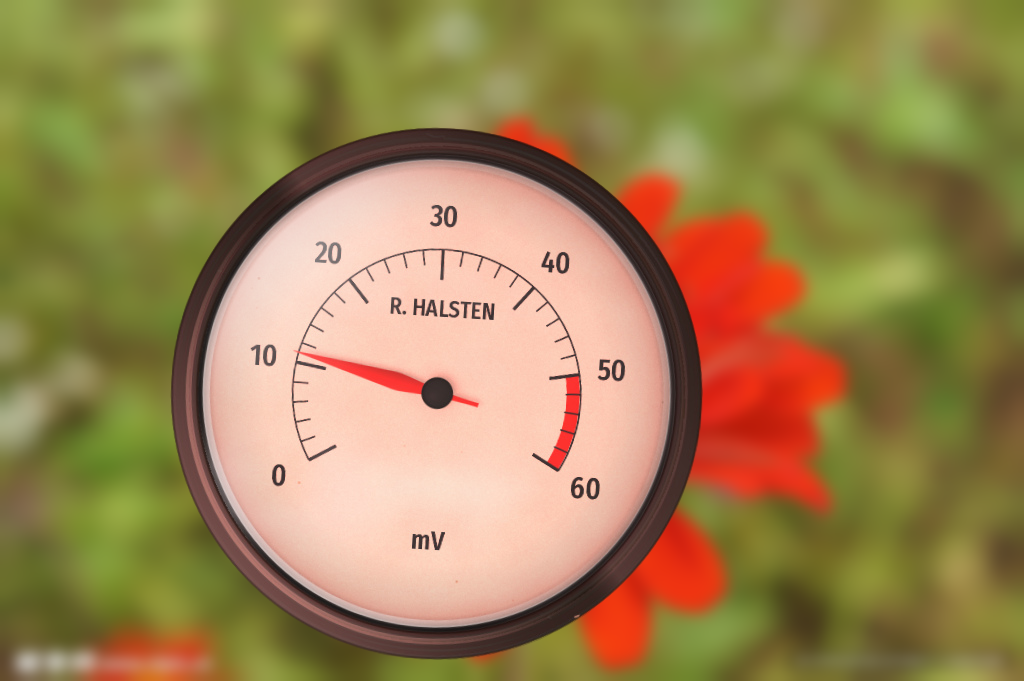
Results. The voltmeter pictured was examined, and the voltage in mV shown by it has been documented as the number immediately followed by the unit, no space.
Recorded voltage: 11mV
